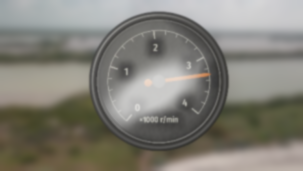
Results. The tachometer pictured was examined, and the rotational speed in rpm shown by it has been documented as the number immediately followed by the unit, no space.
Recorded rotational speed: 3300rpm
